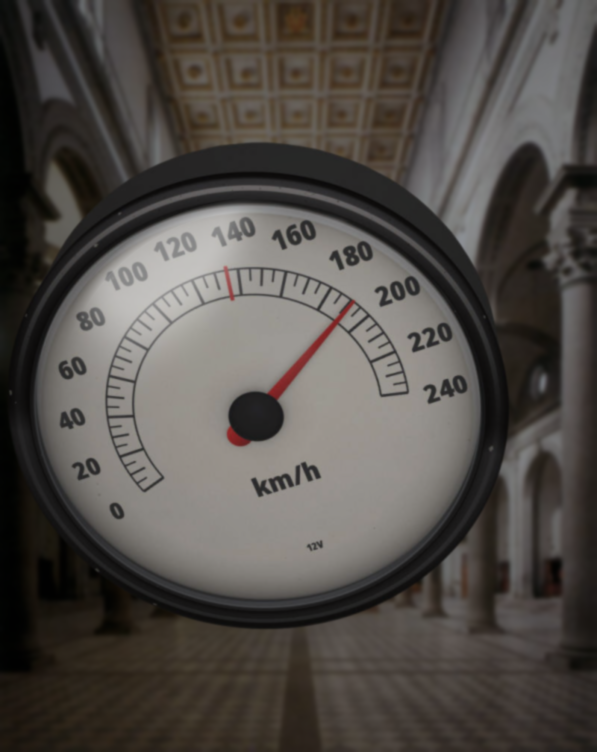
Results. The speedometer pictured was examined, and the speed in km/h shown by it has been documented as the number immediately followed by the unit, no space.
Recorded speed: 190km/h
